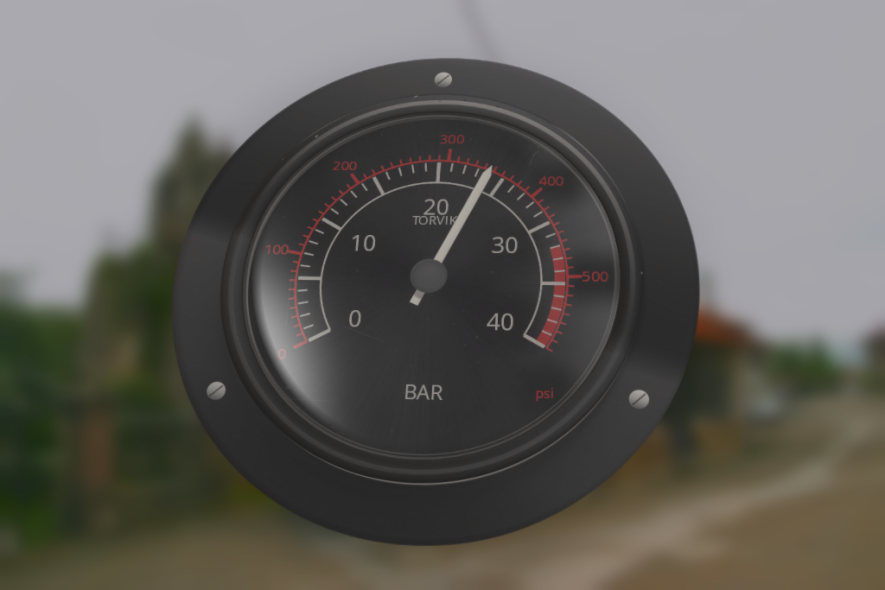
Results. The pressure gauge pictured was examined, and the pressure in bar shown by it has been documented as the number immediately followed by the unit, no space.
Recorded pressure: 24bar
